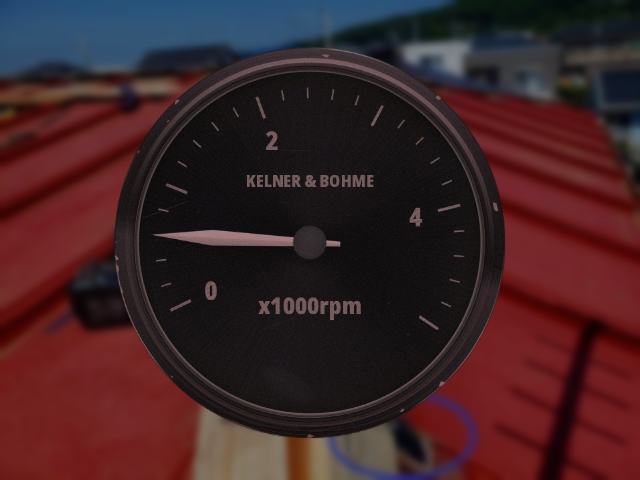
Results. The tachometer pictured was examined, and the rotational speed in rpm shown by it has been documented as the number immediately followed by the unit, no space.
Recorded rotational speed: 600rpm
